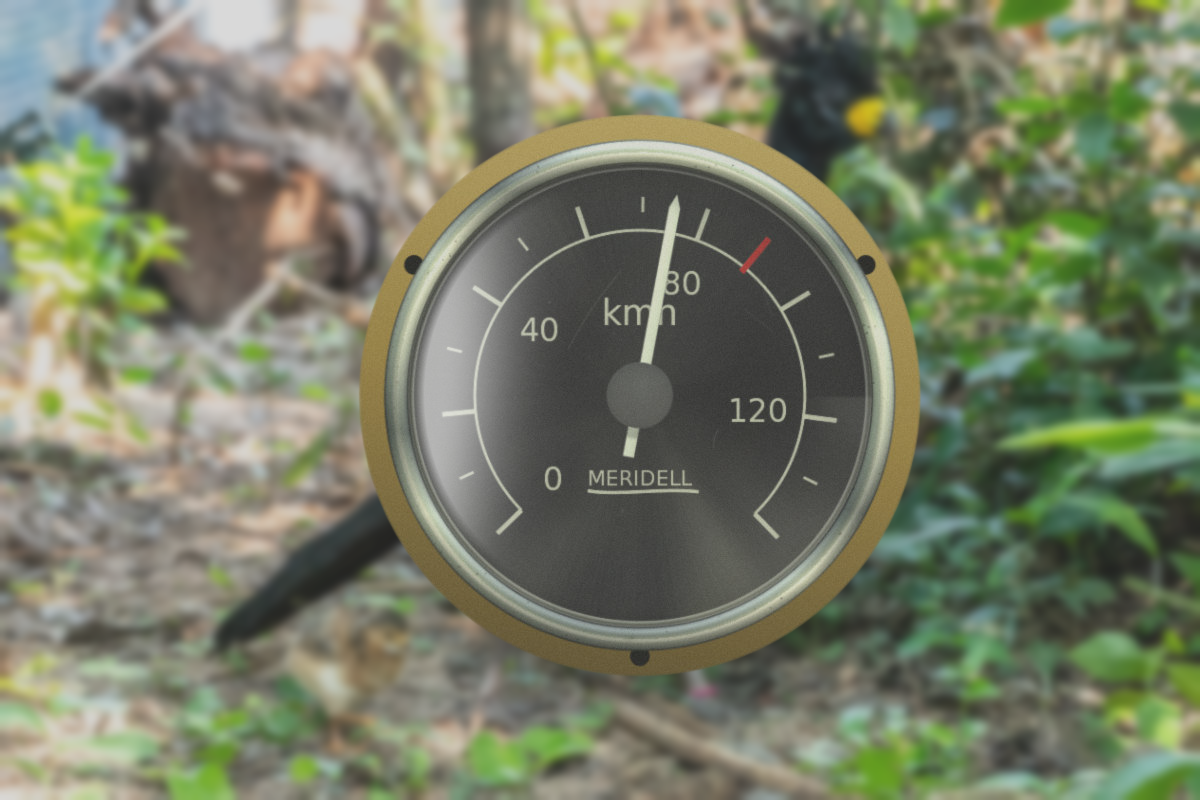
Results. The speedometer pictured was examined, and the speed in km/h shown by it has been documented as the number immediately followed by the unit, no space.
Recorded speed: 75km/h
